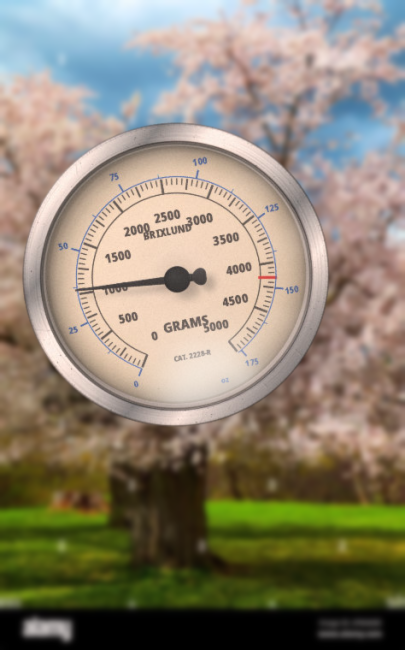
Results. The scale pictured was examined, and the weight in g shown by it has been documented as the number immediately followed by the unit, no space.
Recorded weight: 1050g
